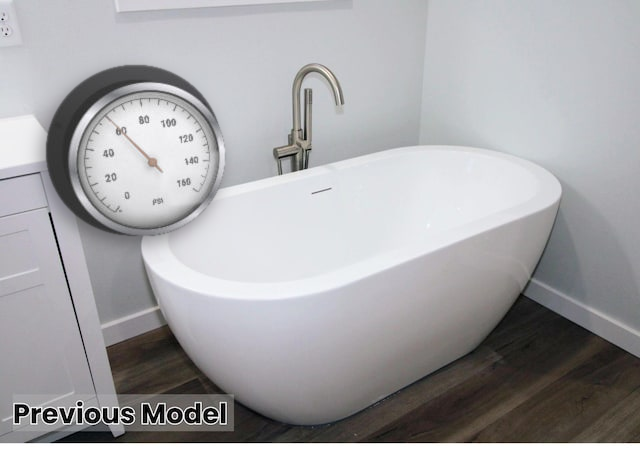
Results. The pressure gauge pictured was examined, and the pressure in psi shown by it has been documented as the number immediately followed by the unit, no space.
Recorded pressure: 60psi
